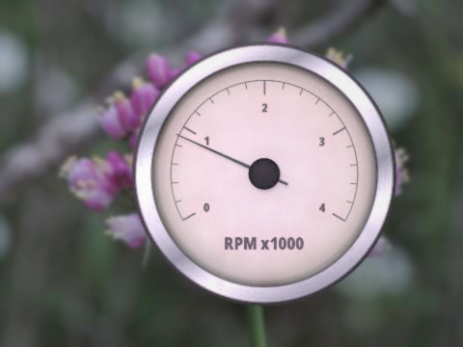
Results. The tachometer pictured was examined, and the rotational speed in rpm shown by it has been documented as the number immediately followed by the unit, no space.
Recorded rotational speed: 900rpm
